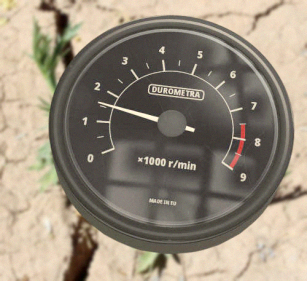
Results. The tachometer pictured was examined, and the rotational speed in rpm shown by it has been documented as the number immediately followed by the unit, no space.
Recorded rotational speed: 1500rpm
